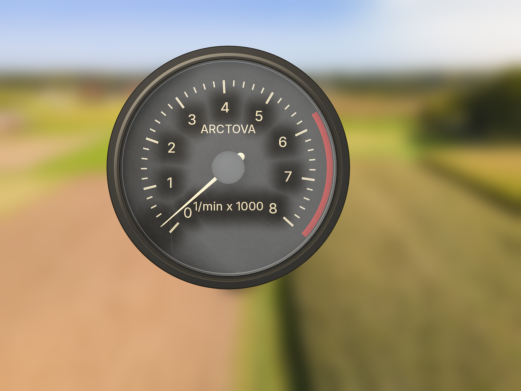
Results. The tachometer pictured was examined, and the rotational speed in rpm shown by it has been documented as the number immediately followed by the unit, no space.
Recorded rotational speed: 200rpm
